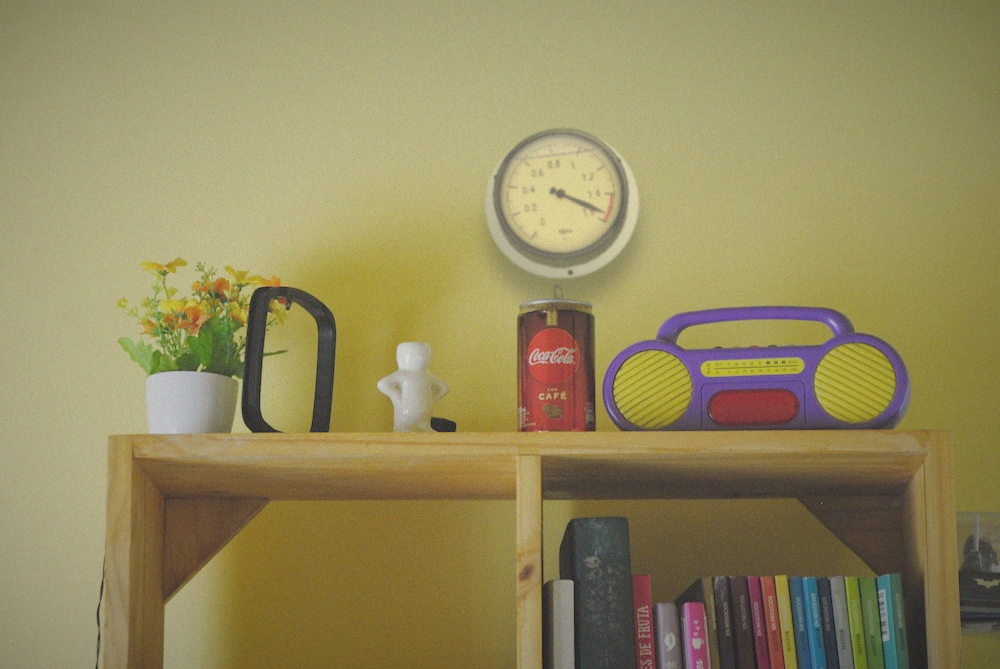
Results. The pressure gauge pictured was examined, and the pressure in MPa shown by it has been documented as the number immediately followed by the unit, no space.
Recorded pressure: 1.55MPa
